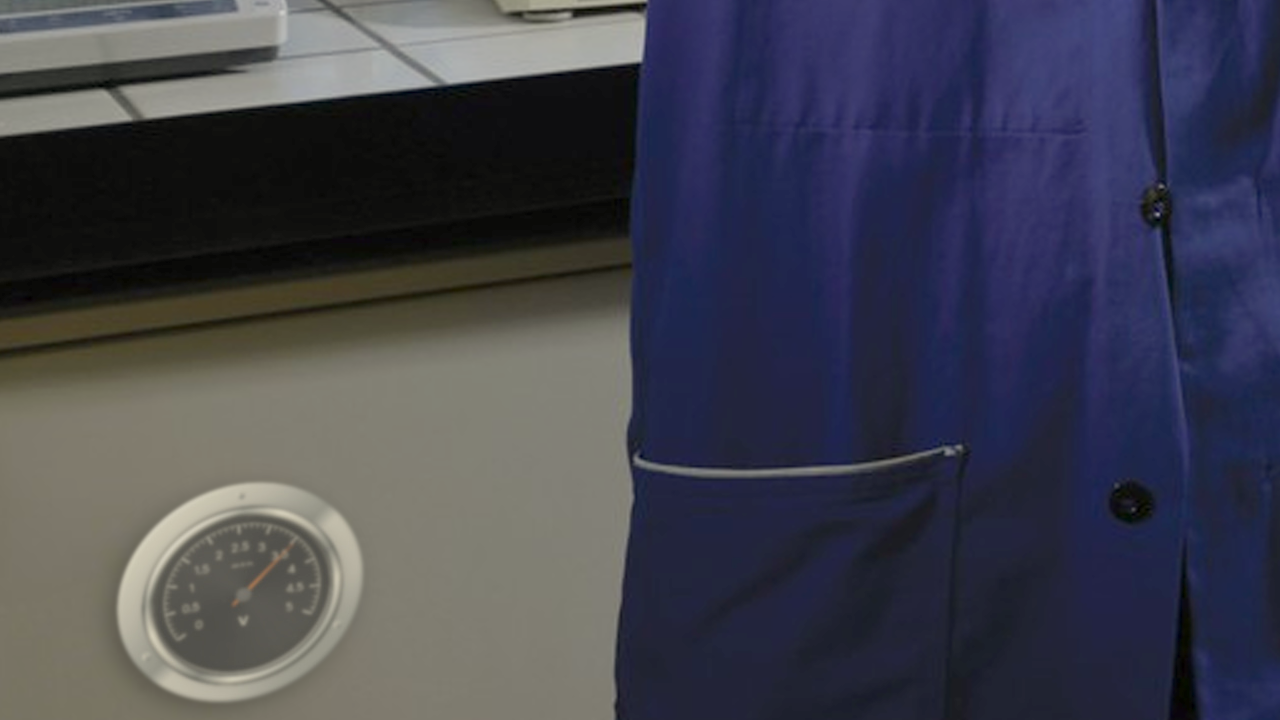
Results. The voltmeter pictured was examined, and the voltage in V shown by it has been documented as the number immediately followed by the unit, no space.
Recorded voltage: 3.5V
